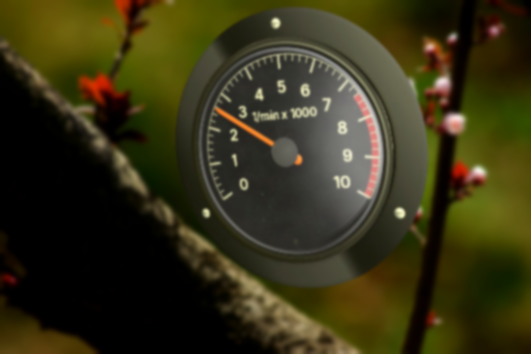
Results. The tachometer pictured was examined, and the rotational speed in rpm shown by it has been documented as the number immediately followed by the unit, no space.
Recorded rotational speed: 2600rpm
